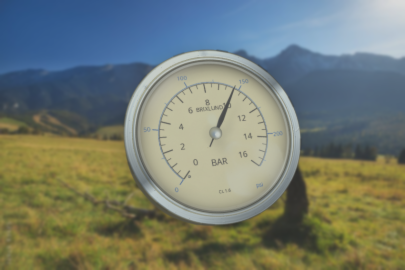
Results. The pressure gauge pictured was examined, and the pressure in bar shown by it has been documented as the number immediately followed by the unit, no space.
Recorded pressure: 10bar
